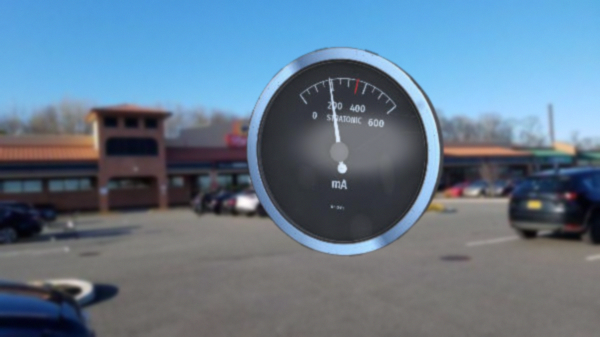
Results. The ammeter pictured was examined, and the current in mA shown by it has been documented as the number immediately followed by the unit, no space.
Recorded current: 200mA
